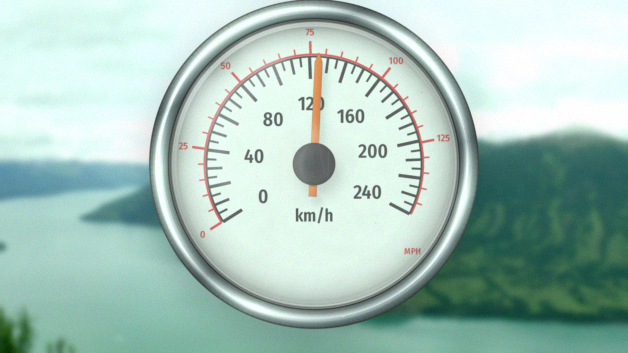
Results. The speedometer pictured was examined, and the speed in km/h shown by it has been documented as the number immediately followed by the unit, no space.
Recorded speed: 125km/h
